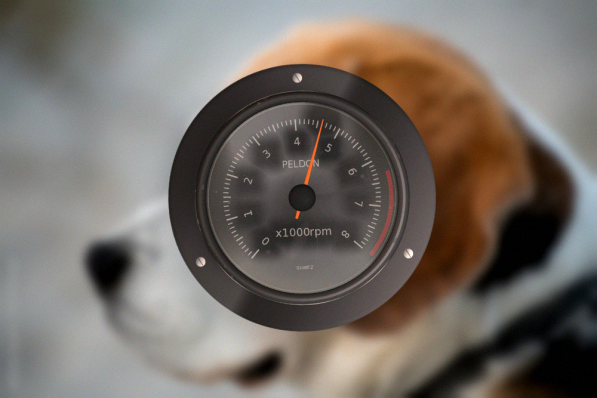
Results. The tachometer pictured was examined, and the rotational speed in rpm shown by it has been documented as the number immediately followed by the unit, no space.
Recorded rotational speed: 4600rpm
